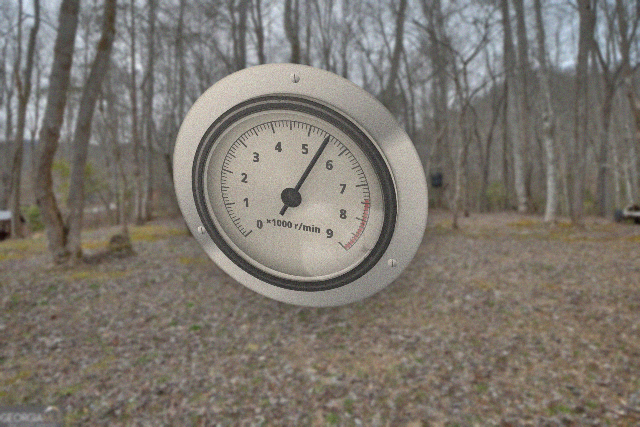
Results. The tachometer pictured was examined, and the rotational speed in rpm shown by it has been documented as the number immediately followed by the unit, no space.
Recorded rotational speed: 5500rpm
